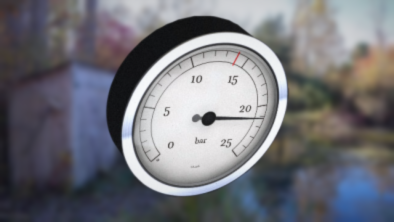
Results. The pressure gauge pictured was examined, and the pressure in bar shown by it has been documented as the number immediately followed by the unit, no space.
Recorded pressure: 21bar
